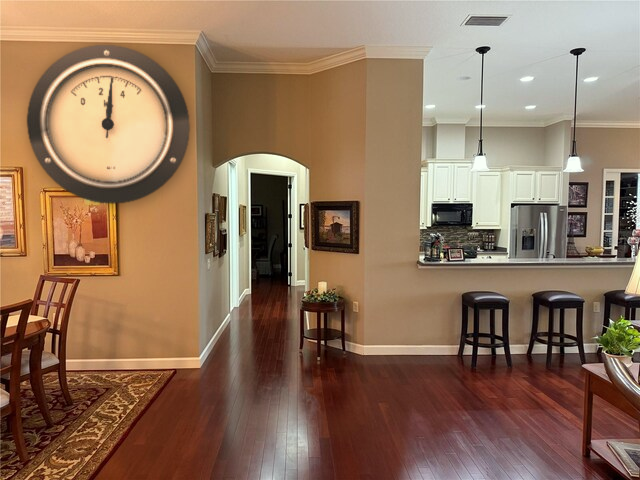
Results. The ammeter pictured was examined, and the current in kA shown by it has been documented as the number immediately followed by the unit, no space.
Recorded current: 3kA
